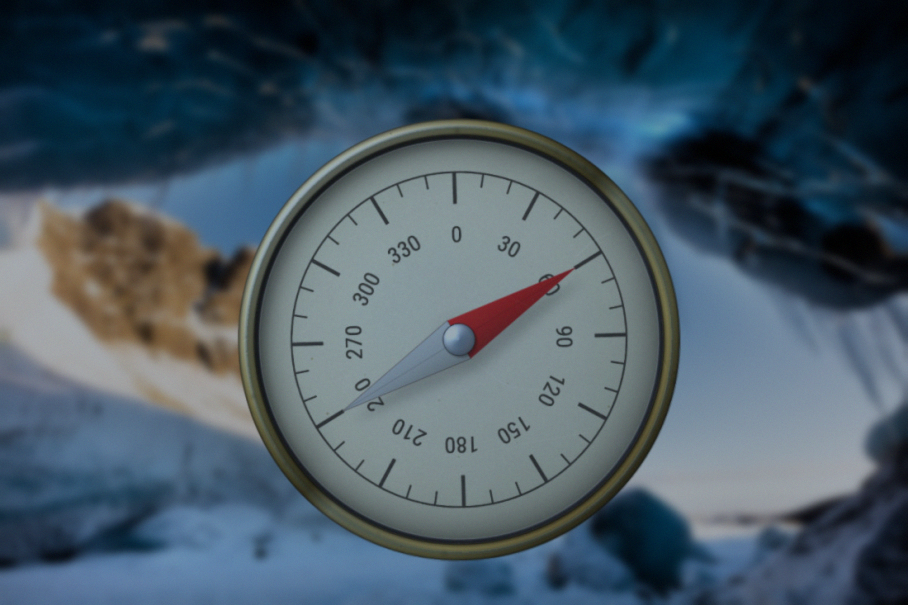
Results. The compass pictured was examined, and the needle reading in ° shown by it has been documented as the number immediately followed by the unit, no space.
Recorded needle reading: 60°
